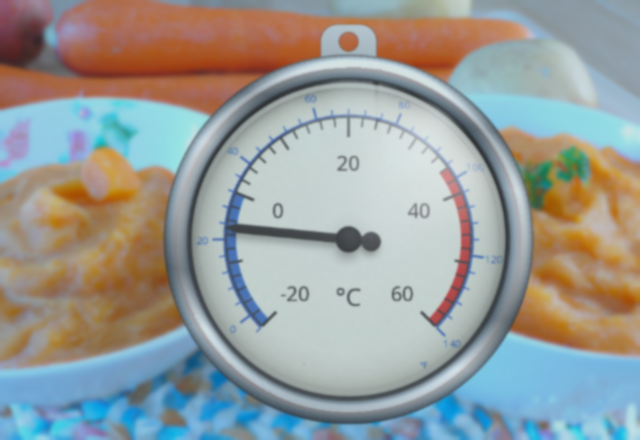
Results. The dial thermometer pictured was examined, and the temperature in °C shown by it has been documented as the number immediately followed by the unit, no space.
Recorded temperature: -5°C
